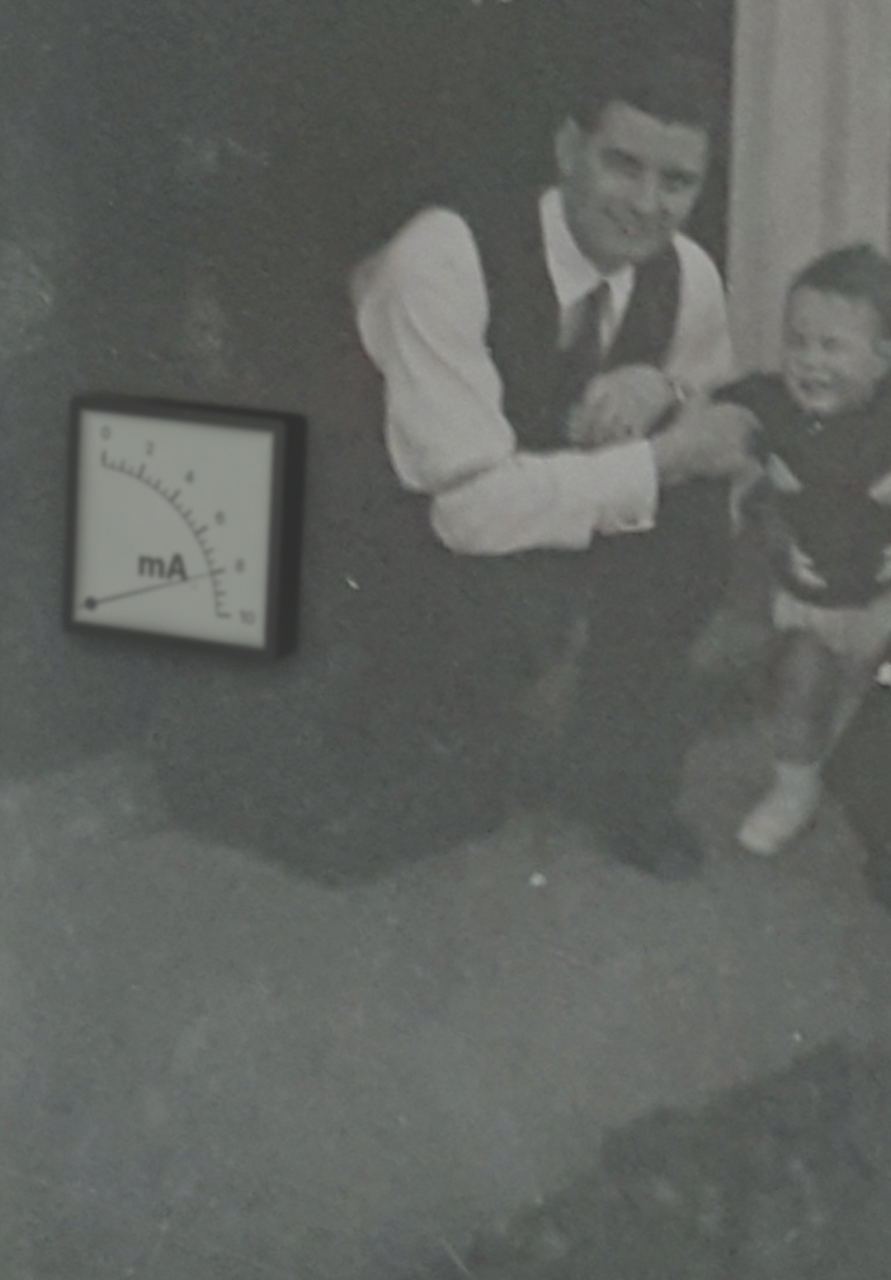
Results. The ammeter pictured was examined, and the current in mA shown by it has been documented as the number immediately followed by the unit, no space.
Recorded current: 8mA
